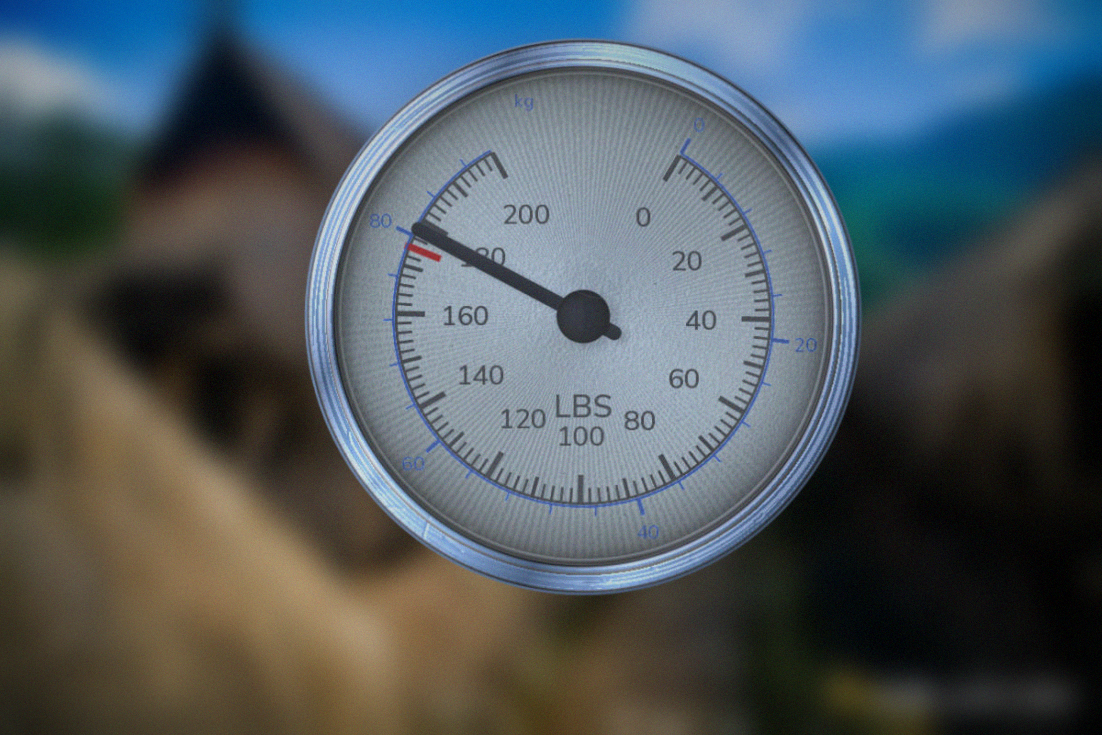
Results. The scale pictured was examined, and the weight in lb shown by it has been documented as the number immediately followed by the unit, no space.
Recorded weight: 178lb
